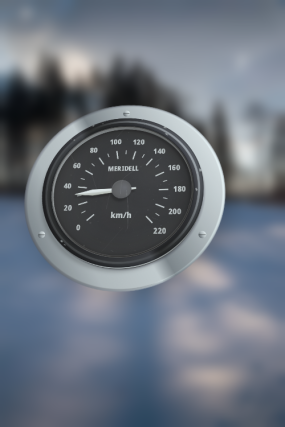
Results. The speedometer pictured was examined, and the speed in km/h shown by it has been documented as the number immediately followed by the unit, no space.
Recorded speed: 30km/h
